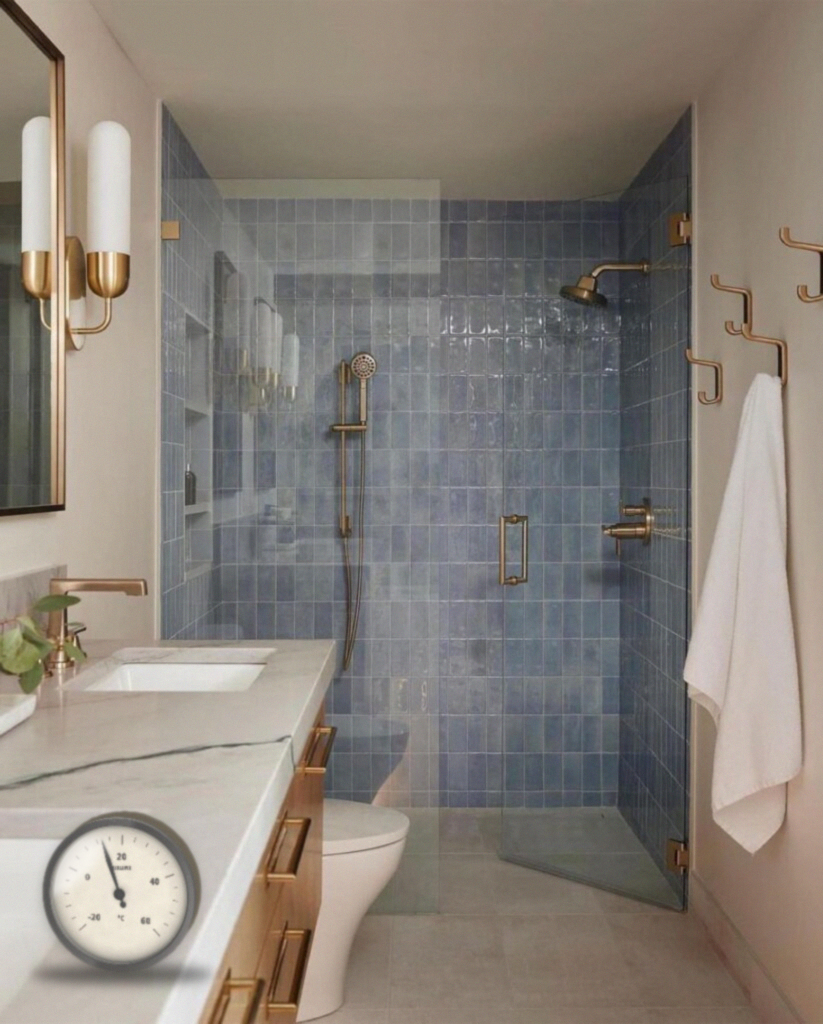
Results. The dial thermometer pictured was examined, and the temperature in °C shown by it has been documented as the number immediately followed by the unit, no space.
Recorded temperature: 14°C
